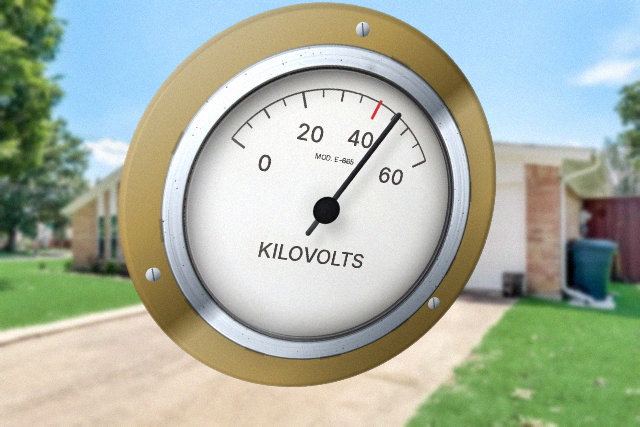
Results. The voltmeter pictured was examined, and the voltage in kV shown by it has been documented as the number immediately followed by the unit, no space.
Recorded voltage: 45kV
